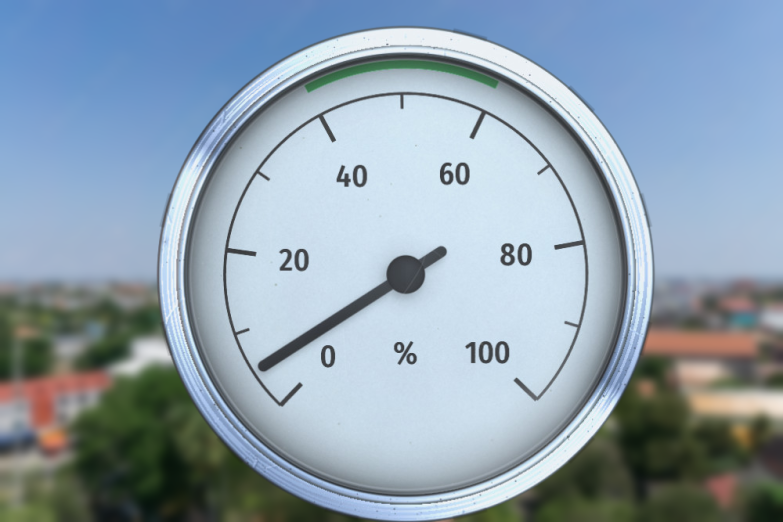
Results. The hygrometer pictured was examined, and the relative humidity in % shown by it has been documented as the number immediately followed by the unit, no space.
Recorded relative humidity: 5%
